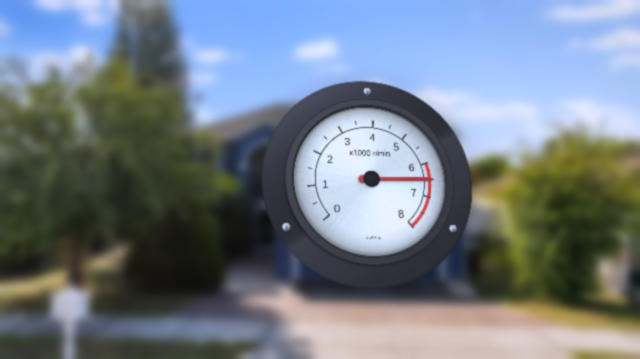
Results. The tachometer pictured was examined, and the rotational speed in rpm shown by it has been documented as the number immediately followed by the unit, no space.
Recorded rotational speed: 6500rpm
